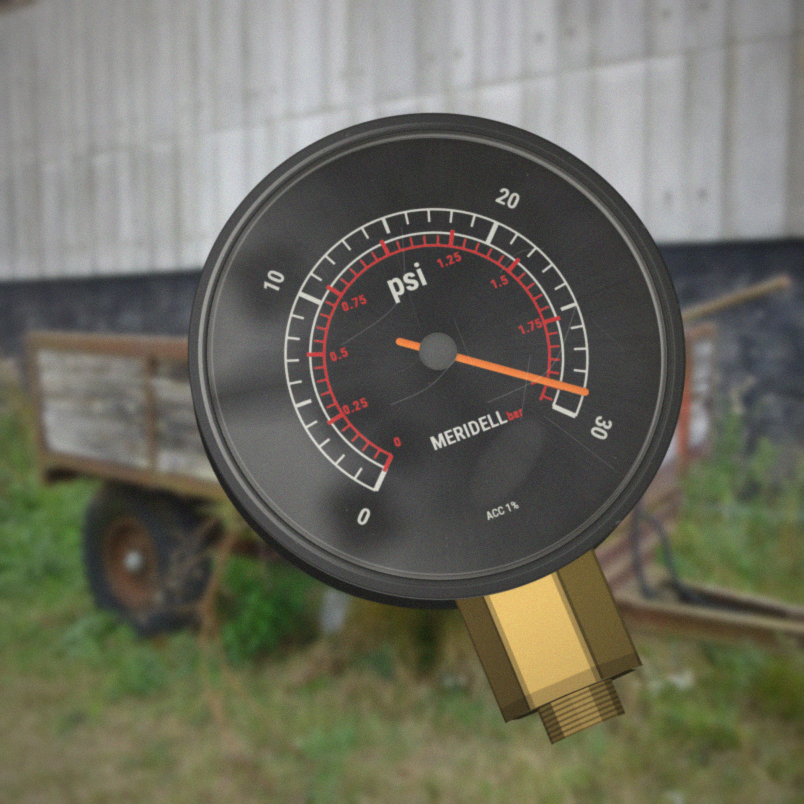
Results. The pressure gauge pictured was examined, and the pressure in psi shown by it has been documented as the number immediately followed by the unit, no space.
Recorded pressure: 29psi
